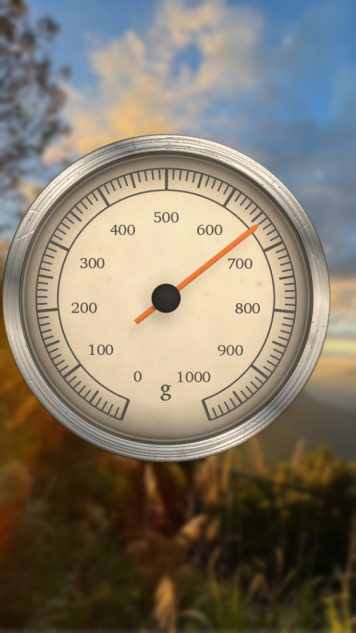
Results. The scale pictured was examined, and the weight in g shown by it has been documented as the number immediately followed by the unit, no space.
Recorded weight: 660g
